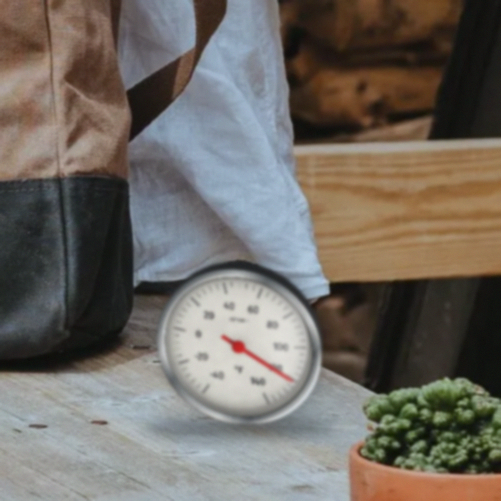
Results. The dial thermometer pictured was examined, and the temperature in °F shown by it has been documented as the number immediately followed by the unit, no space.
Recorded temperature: 120°F
